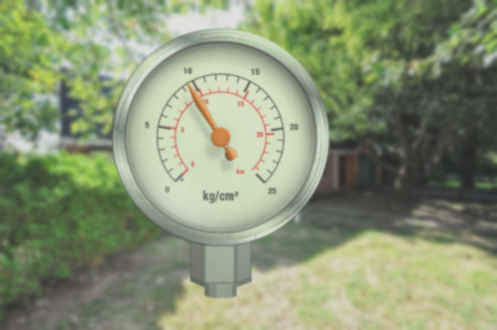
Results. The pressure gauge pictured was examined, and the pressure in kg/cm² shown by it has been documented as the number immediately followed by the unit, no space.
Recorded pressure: 9.5kg/cm²
